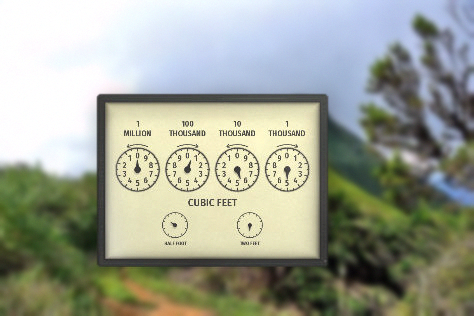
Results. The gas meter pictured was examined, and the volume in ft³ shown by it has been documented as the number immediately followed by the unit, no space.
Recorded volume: 5500ft³
